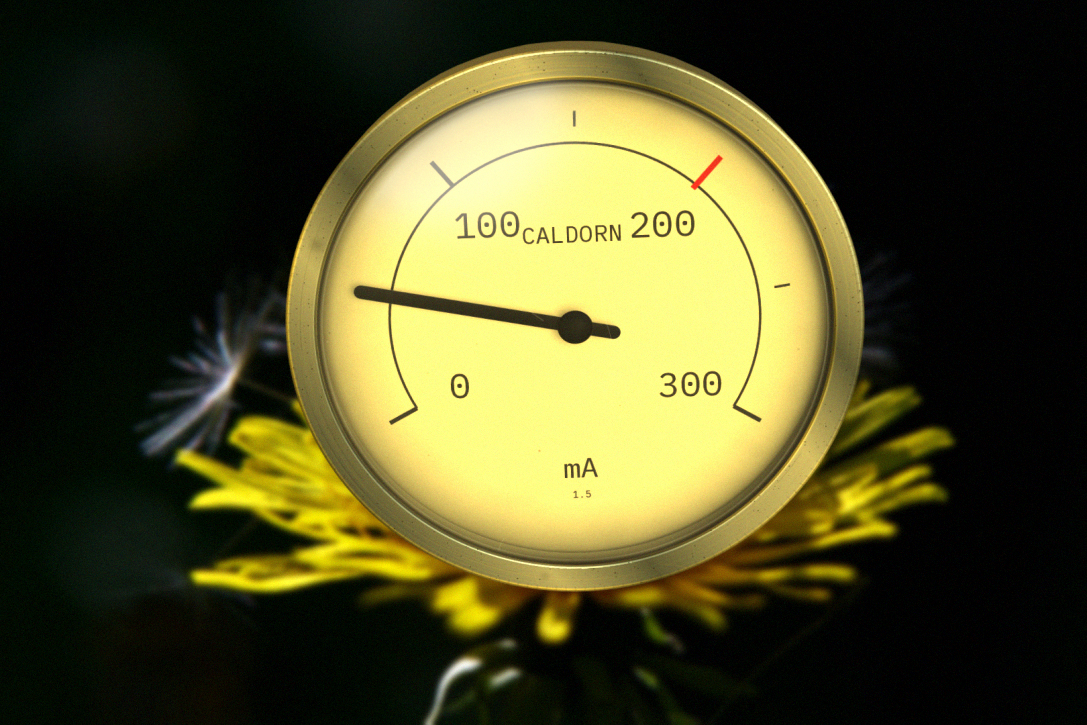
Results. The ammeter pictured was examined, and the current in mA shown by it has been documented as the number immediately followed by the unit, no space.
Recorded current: 50mA
